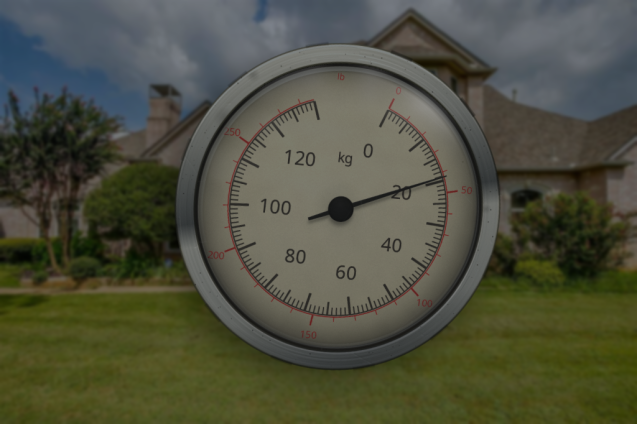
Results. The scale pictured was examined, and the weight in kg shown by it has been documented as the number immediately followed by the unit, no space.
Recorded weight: 19kg
